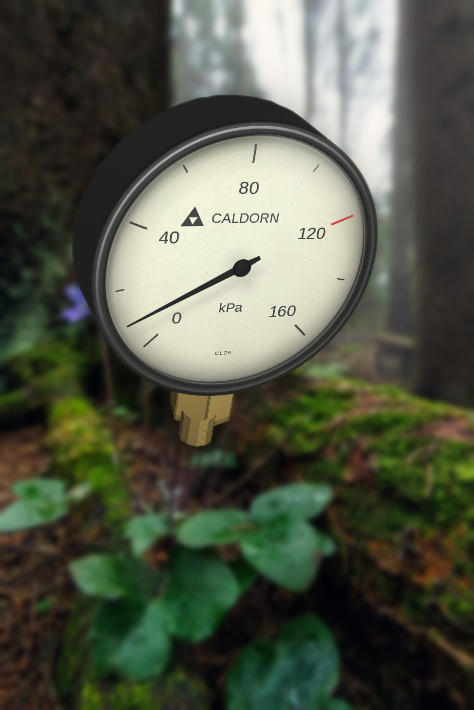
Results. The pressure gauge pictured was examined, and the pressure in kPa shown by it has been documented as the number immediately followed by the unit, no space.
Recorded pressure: 10kPa
